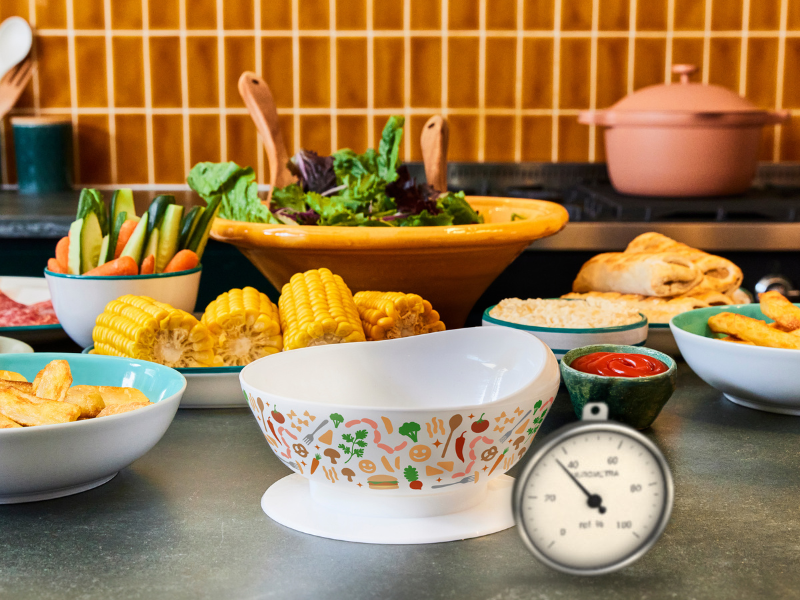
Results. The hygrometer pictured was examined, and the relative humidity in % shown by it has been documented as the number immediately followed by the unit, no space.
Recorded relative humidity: 36%
